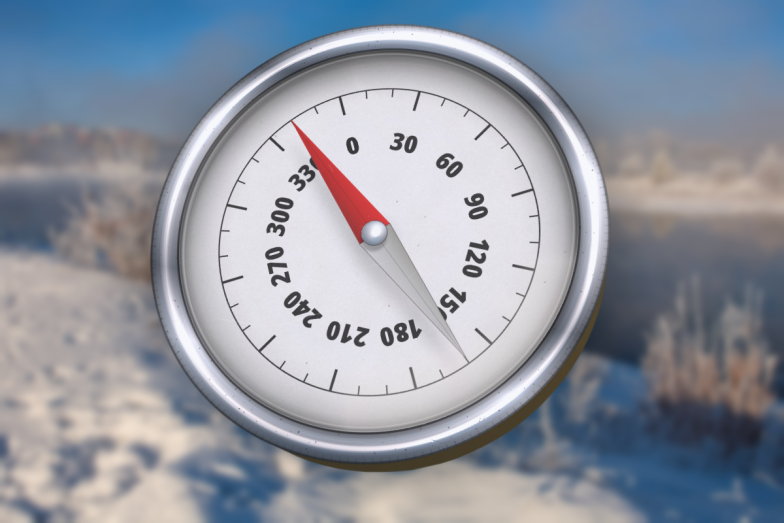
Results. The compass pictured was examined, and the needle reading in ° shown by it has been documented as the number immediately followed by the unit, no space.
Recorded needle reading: 340°
